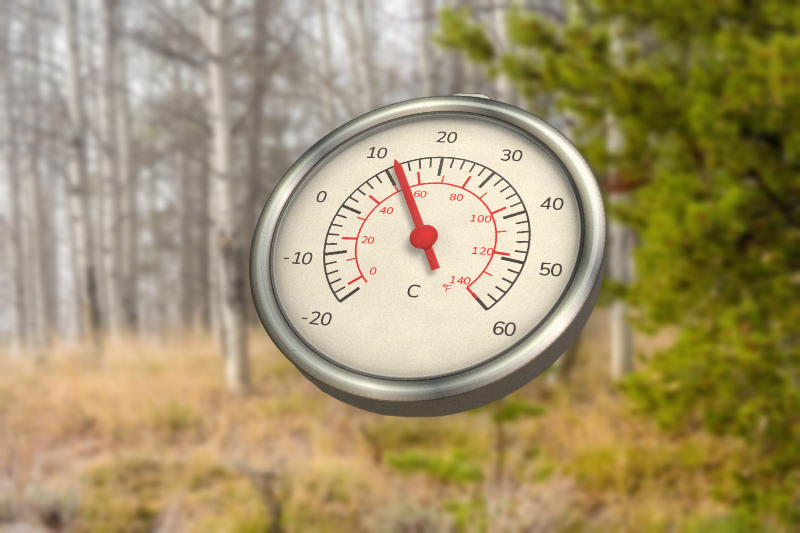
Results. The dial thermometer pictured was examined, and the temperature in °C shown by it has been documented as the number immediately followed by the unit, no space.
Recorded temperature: 12°C
